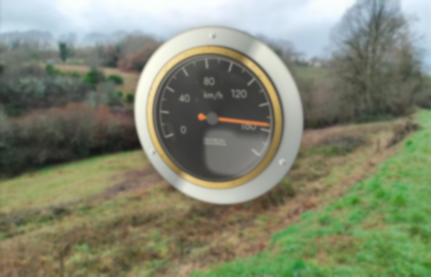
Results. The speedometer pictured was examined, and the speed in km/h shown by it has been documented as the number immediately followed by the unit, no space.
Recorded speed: 155km/h
